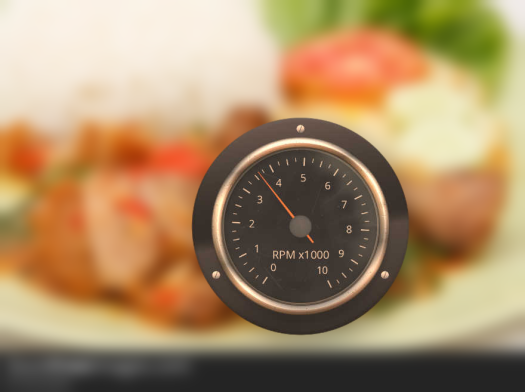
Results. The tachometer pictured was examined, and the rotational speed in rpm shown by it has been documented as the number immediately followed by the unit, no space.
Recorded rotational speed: 3625rpm
